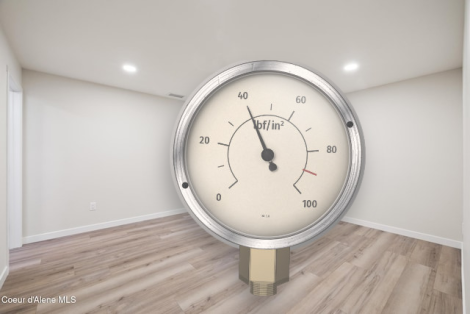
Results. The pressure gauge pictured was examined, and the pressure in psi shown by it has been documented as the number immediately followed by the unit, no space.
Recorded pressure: 40psi
